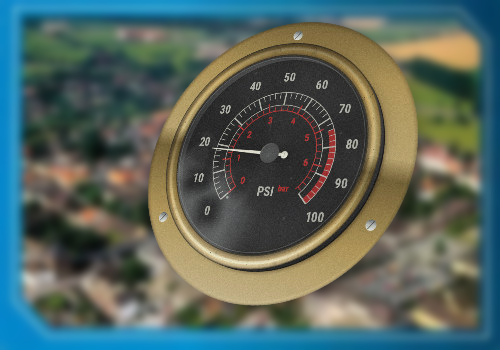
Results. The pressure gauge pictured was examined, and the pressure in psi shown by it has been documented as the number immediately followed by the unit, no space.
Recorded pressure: 18psi
